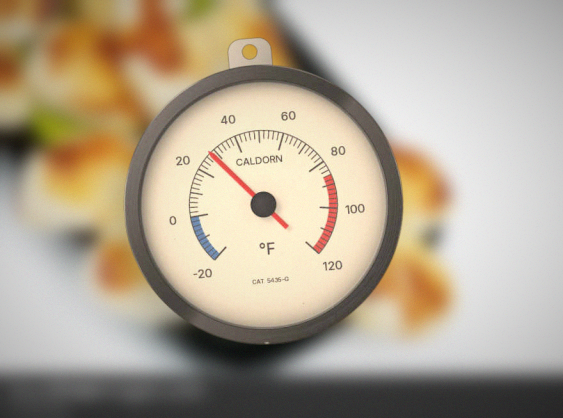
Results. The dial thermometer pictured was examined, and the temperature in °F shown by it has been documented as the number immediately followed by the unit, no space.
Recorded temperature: 28°F
